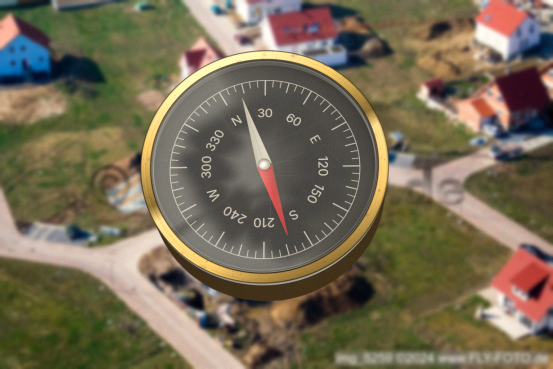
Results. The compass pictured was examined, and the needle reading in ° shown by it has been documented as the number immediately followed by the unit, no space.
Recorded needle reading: 192.5°
